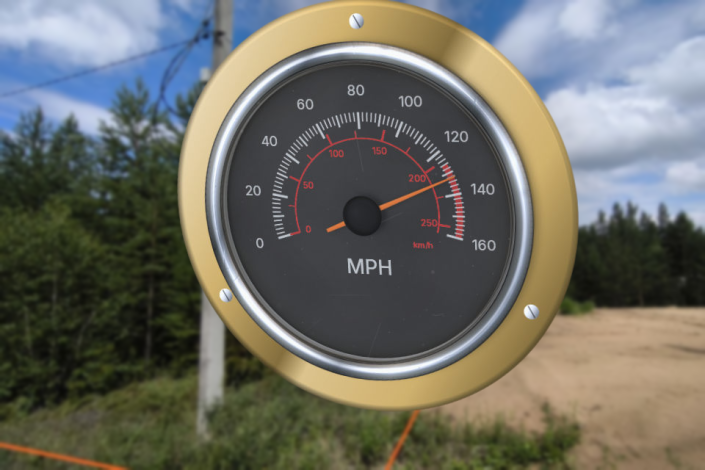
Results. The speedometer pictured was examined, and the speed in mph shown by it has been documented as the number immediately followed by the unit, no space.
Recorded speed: 132mph
